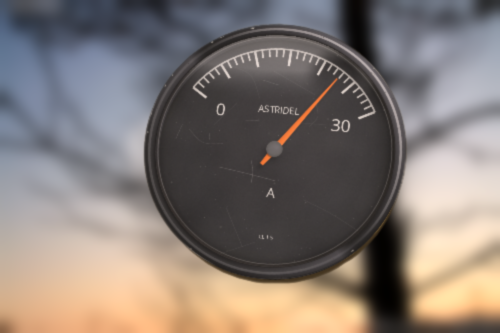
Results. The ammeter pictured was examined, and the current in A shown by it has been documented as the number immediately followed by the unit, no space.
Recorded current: 23A
